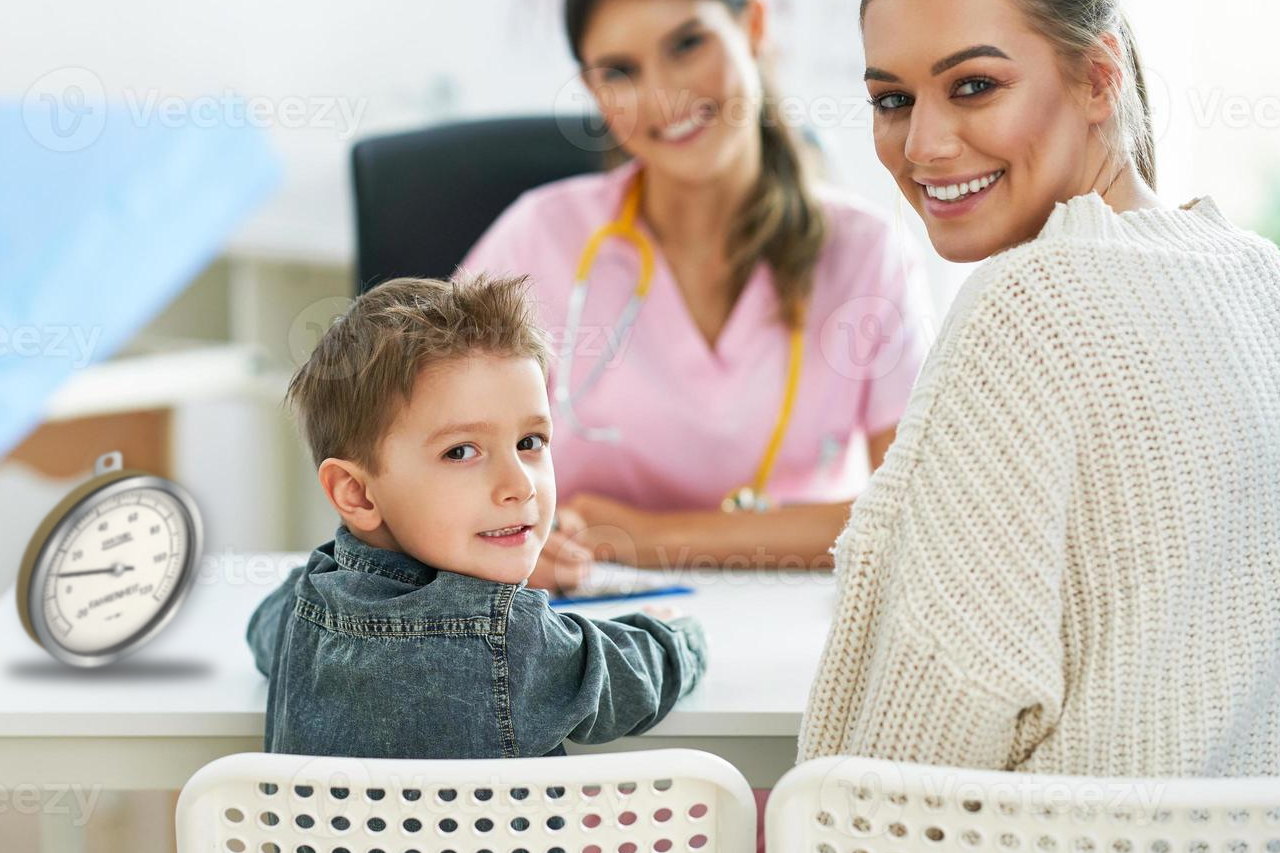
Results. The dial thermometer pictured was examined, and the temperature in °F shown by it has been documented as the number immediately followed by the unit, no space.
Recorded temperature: 10°F
